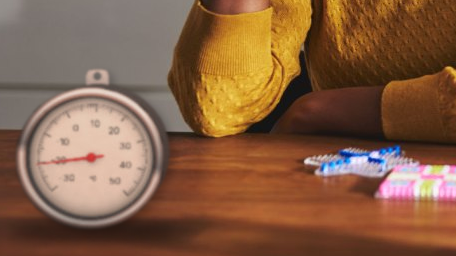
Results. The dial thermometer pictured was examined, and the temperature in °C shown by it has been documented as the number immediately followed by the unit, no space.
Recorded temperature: -20°C
